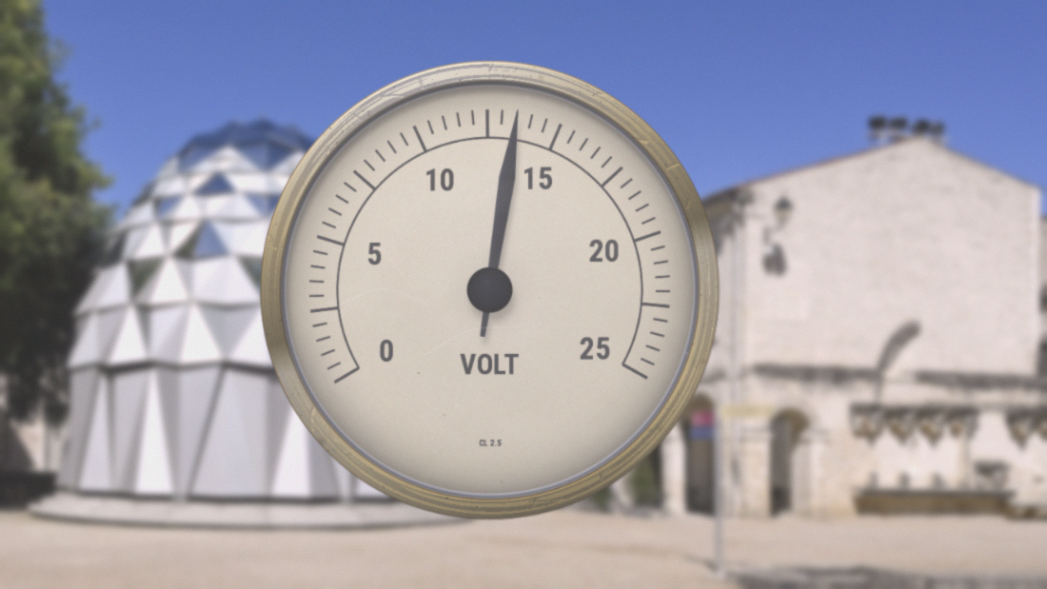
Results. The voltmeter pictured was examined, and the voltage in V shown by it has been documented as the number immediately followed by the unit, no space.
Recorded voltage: 13.5V
